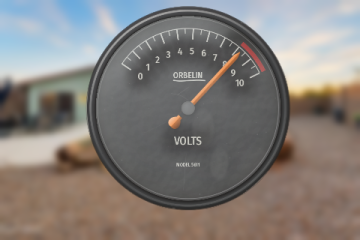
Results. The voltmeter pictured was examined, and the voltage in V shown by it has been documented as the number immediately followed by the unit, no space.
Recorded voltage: 8.25V
